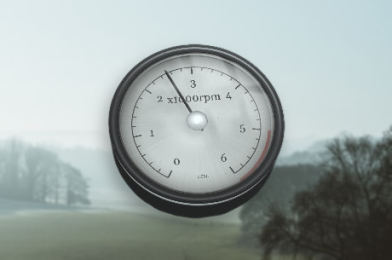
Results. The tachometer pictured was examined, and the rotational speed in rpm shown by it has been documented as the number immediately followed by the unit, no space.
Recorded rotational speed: 2500rpm
